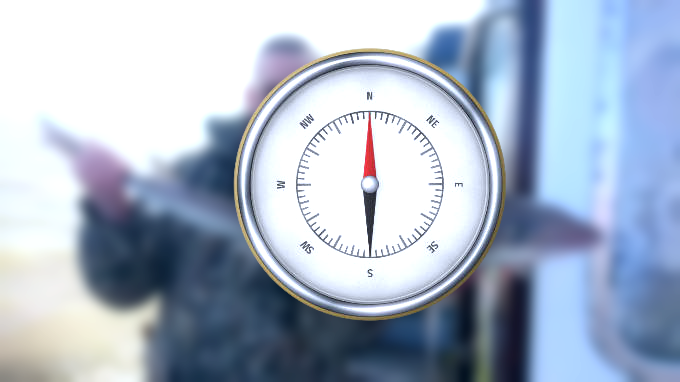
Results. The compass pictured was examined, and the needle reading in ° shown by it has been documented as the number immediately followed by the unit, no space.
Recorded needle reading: 0°
